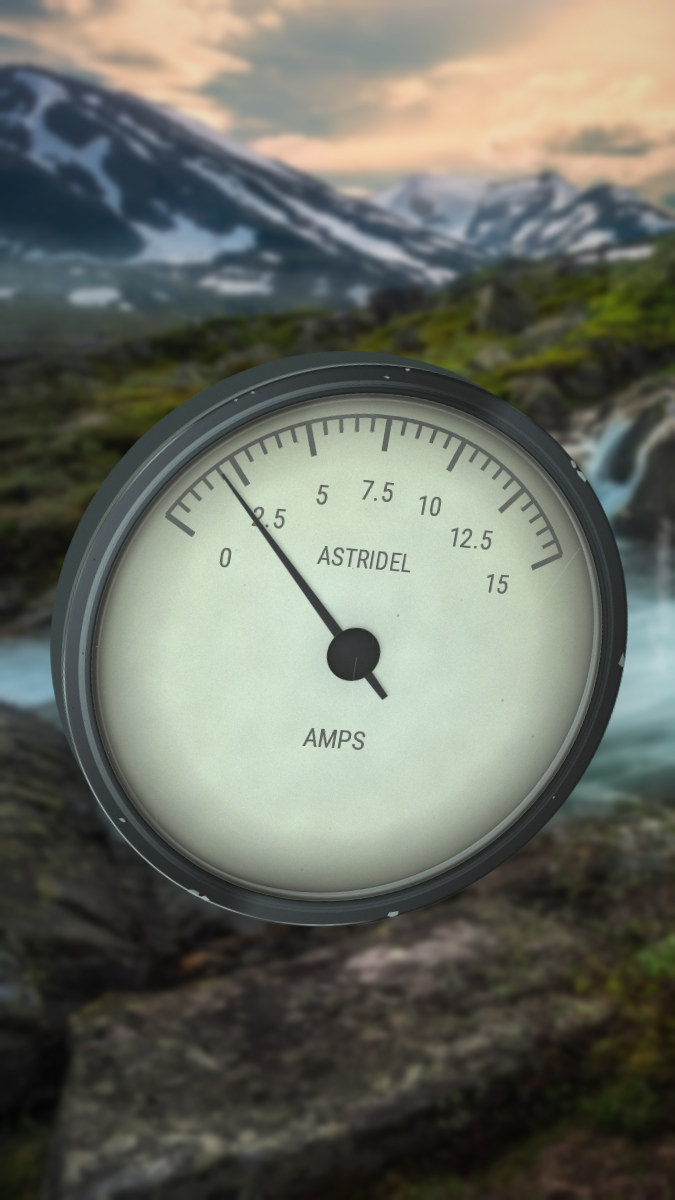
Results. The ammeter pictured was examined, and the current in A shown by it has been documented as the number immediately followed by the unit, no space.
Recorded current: 2A
